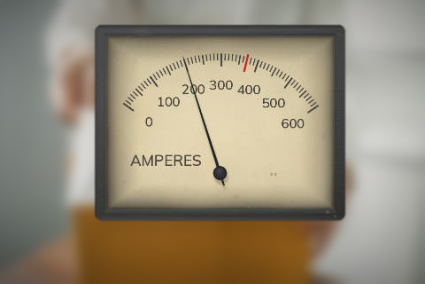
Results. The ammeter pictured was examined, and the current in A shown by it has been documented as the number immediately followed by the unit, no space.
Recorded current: 200A
